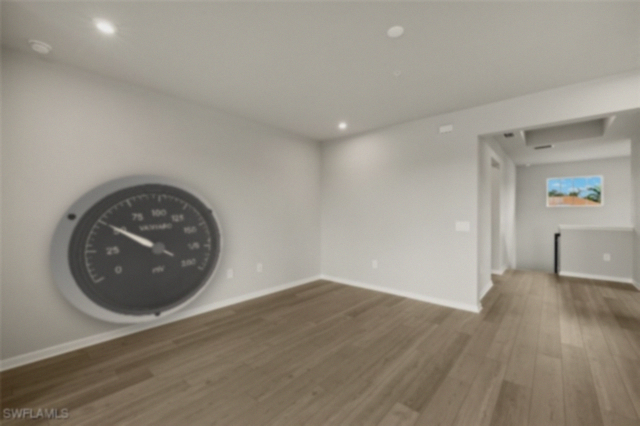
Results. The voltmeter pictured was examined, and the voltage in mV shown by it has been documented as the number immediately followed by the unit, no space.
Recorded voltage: 50mV
